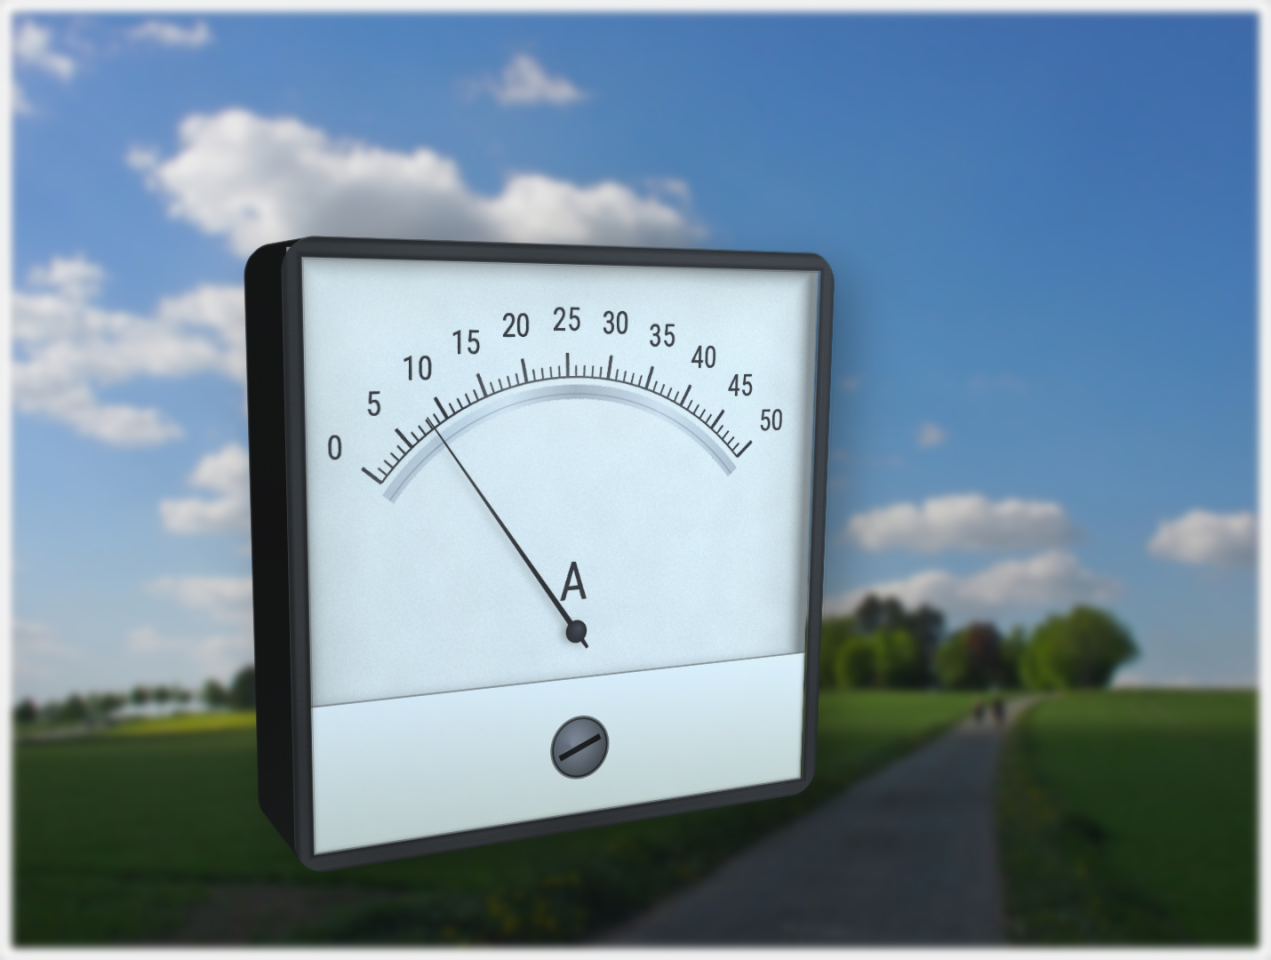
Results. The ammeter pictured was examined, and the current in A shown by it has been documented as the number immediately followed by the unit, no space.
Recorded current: 8A
